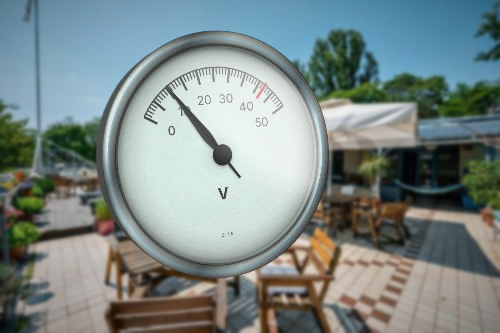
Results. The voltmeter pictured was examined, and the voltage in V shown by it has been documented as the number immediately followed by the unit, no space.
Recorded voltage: 10V
